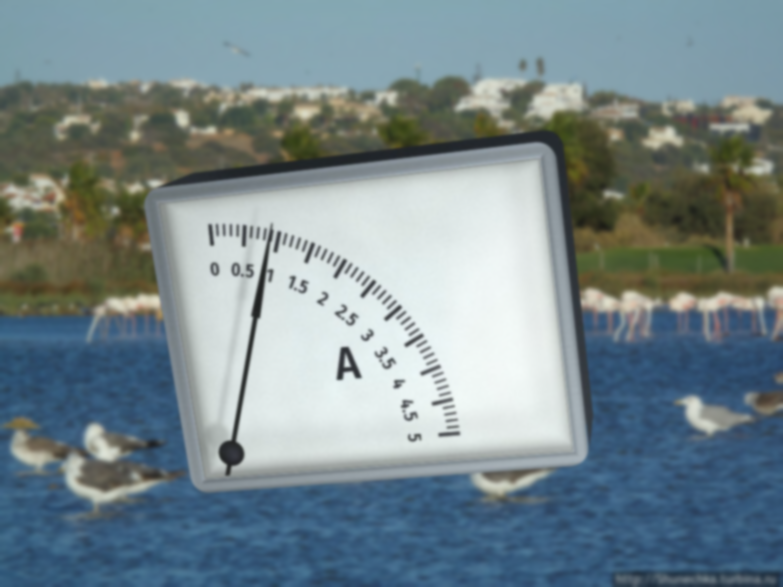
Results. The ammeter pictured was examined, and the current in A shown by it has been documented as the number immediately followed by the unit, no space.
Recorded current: 0.9A
